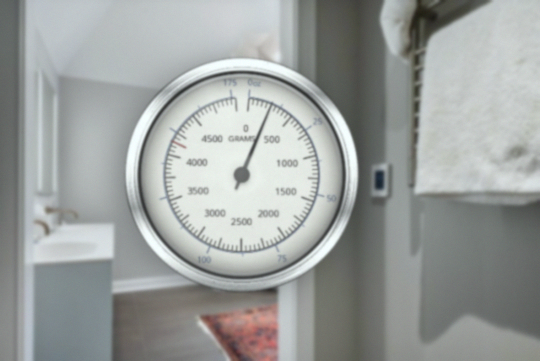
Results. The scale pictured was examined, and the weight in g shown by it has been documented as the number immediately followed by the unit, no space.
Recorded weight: 250g
